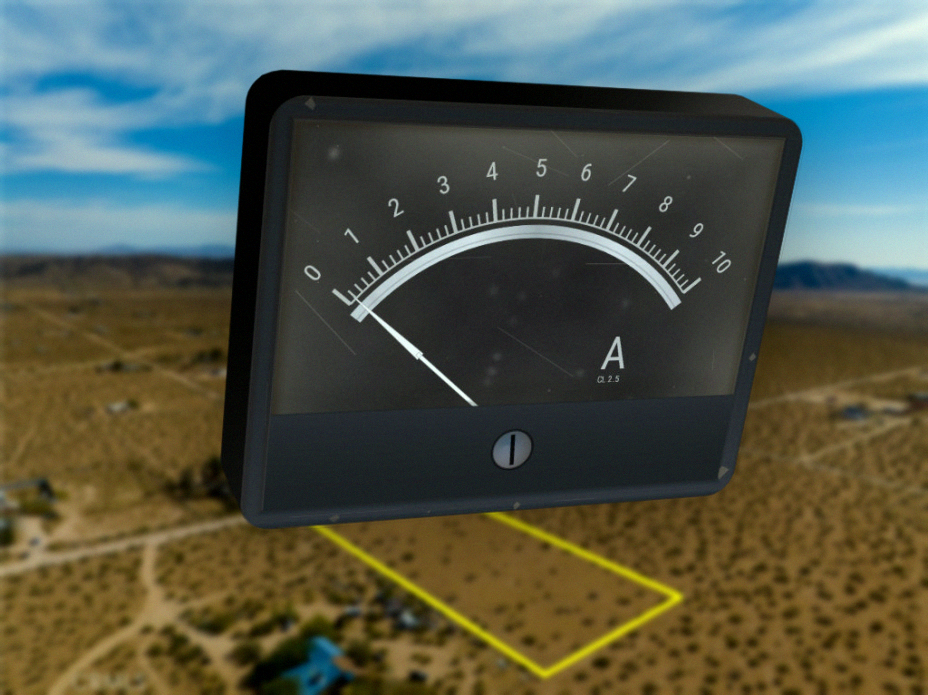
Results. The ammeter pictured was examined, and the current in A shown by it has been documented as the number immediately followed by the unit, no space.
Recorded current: 0.2A
